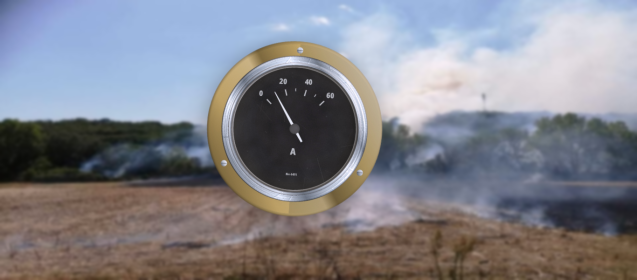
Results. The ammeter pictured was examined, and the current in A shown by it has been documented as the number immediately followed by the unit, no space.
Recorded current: 10A
